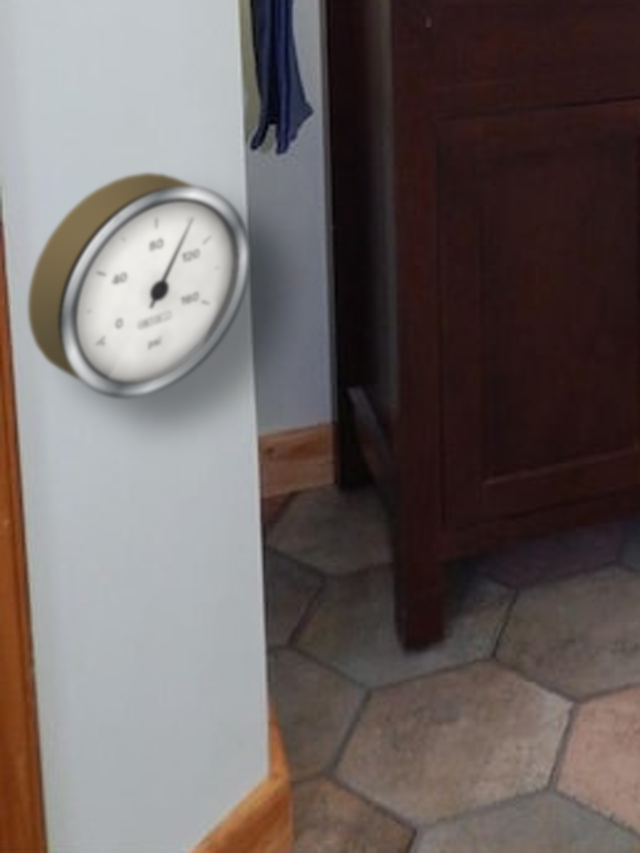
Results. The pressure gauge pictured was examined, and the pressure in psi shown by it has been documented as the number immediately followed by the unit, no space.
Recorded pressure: 100psi
